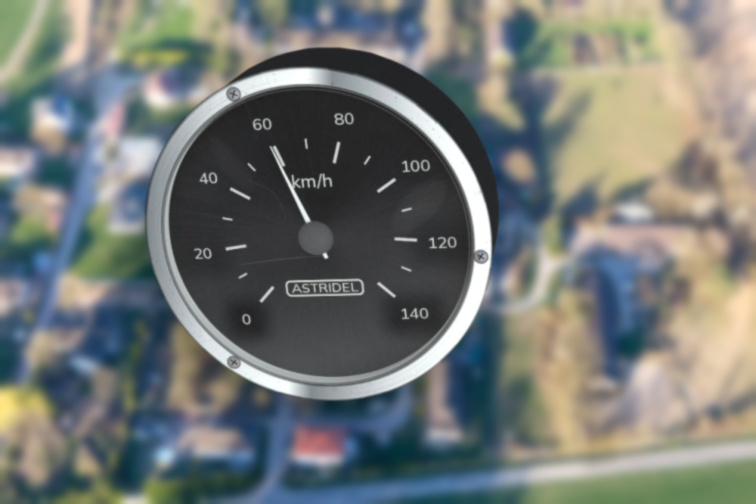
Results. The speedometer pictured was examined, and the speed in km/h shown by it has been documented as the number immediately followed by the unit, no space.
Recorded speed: 60km/h
